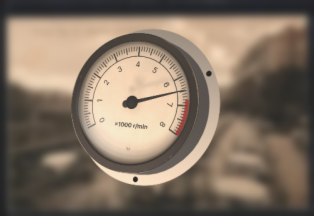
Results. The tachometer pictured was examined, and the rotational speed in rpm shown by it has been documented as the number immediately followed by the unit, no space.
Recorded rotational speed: 6500rpm
